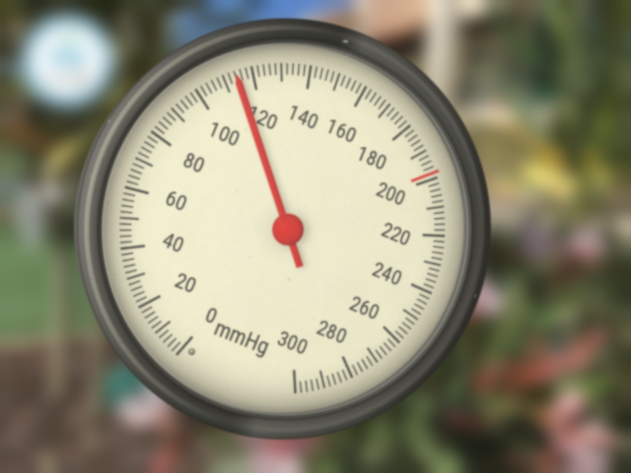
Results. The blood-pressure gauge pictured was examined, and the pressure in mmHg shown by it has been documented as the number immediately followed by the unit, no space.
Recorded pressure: 114mmHg
